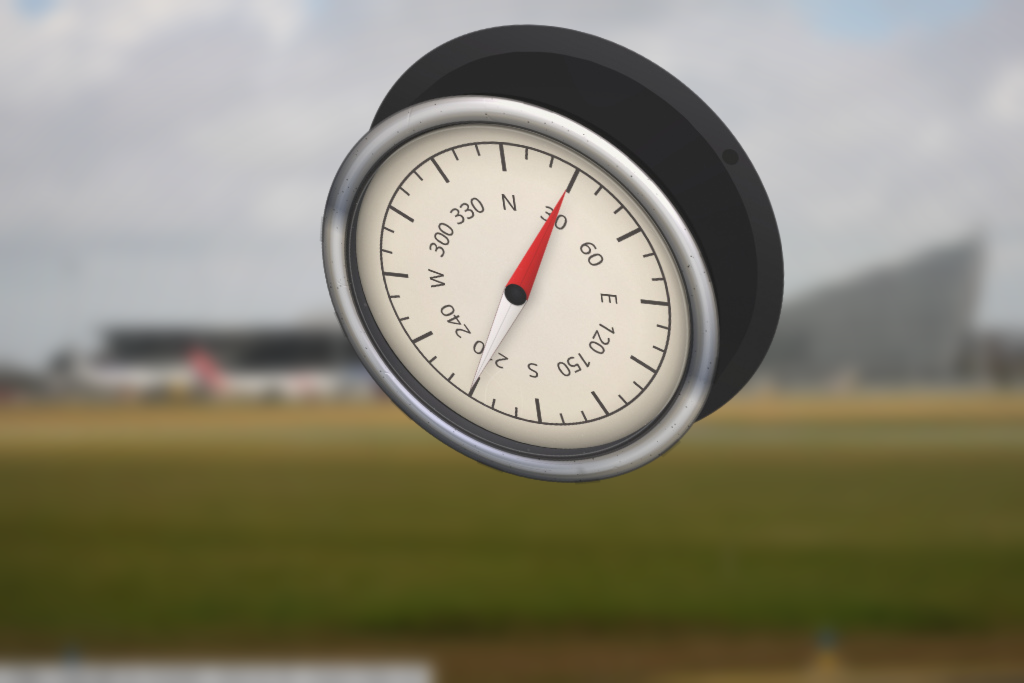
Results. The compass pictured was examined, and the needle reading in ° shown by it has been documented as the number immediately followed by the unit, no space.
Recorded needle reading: 30°
